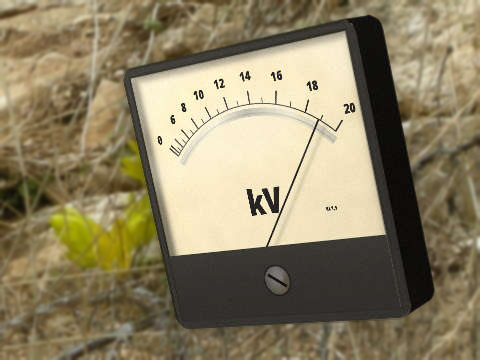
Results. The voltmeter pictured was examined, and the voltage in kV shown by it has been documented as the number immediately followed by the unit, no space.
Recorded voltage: 19kV
